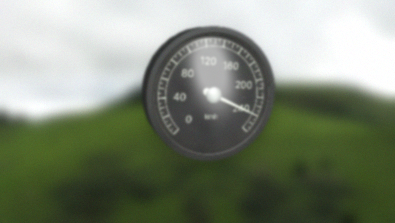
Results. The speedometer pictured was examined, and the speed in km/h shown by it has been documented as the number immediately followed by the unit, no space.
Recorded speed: 240km/h
